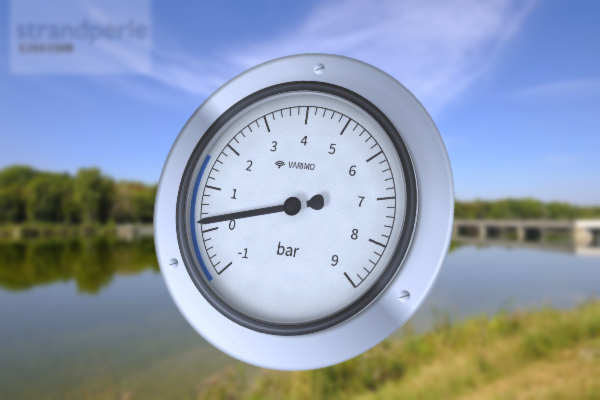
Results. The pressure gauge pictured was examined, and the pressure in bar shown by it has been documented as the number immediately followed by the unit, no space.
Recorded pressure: 0.2bar
